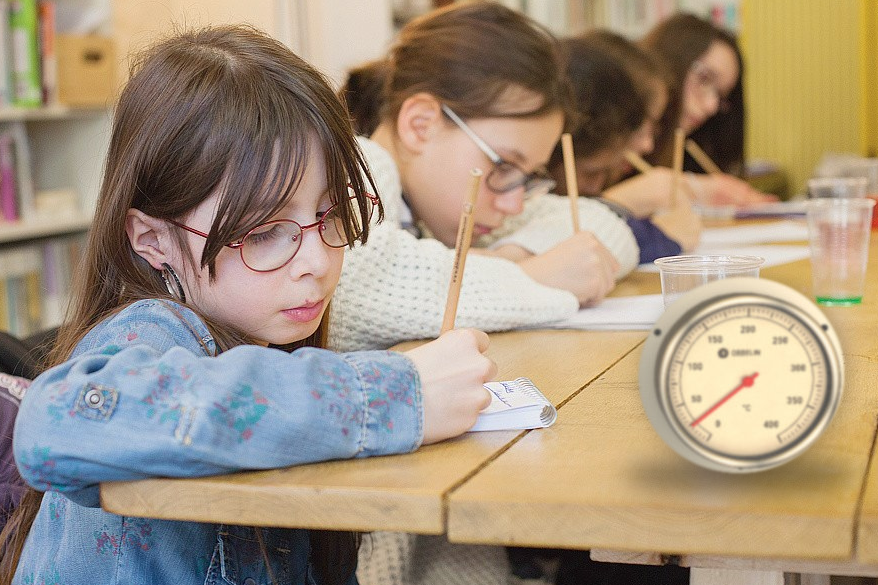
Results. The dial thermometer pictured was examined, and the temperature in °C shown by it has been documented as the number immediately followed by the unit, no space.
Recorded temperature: 25°C
